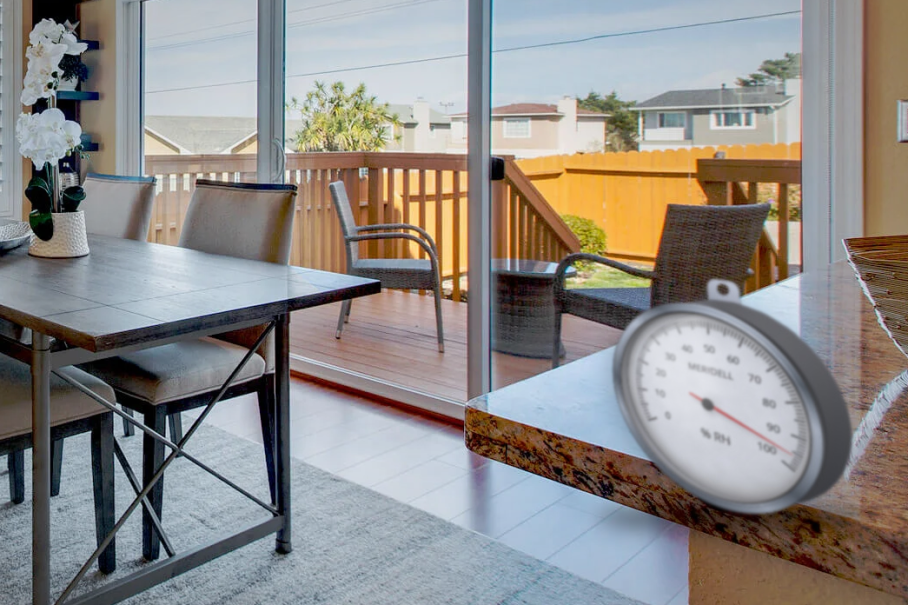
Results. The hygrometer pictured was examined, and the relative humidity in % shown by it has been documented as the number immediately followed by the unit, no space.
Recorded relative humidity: 95%
